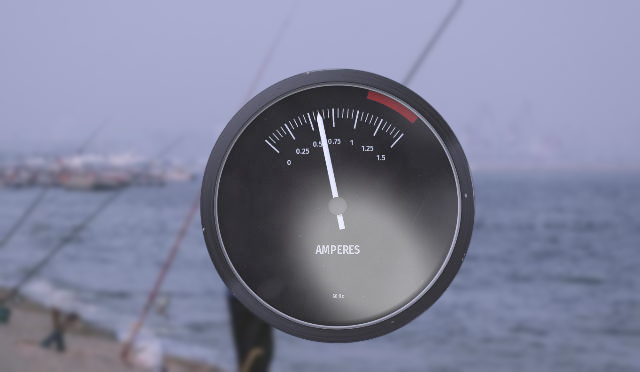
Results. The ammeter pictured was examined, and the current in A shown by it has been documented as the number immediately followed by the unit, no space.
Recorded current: 0.6A
